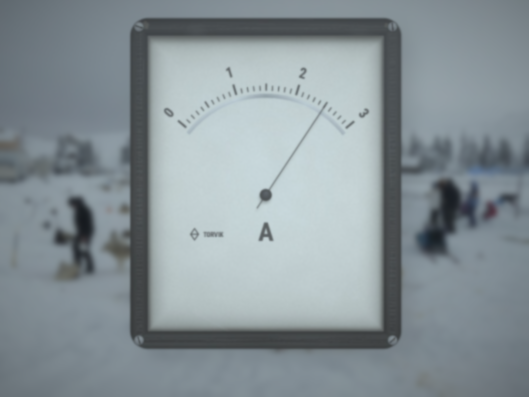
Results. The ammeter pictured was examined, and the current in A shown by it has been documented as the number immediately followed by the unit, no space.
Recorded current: 2.5A
